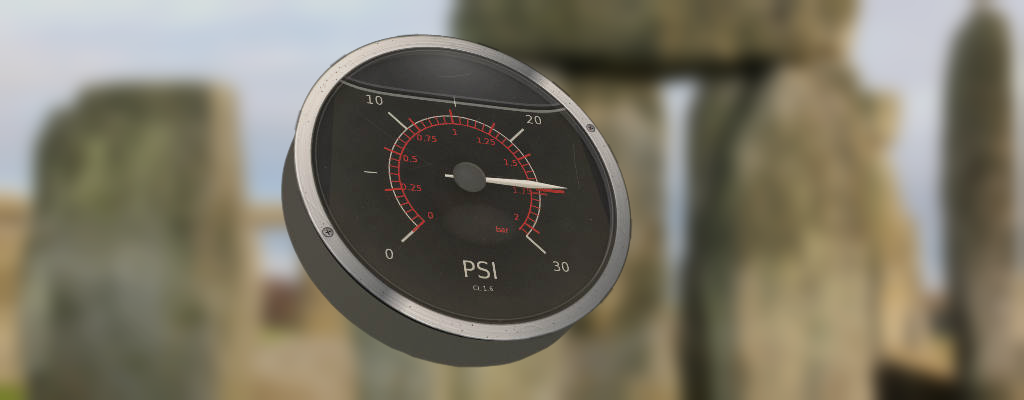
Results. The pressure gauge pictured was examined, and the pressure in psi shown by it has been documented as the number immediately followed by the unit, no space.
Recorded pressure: 25psi
